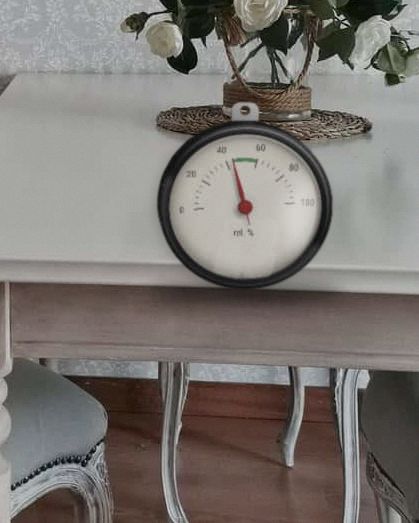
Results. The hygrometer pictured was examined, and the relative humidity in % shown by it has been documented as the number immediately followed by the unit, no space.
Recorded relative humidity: 44%
